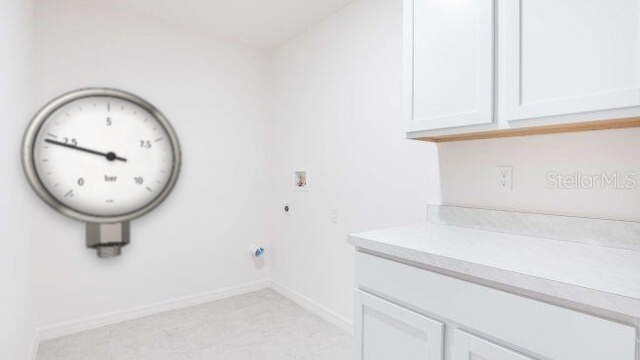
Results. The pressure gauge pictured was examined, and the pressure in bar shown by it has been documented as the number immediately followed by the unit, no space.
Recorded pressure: 2.25bar
